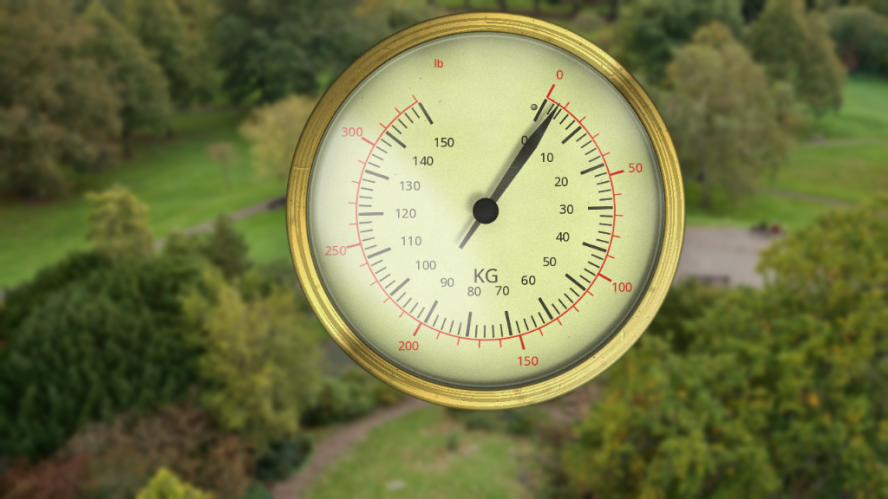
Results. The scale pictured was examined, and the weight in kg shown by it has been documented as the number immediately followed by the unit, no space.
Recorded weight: 3kg
